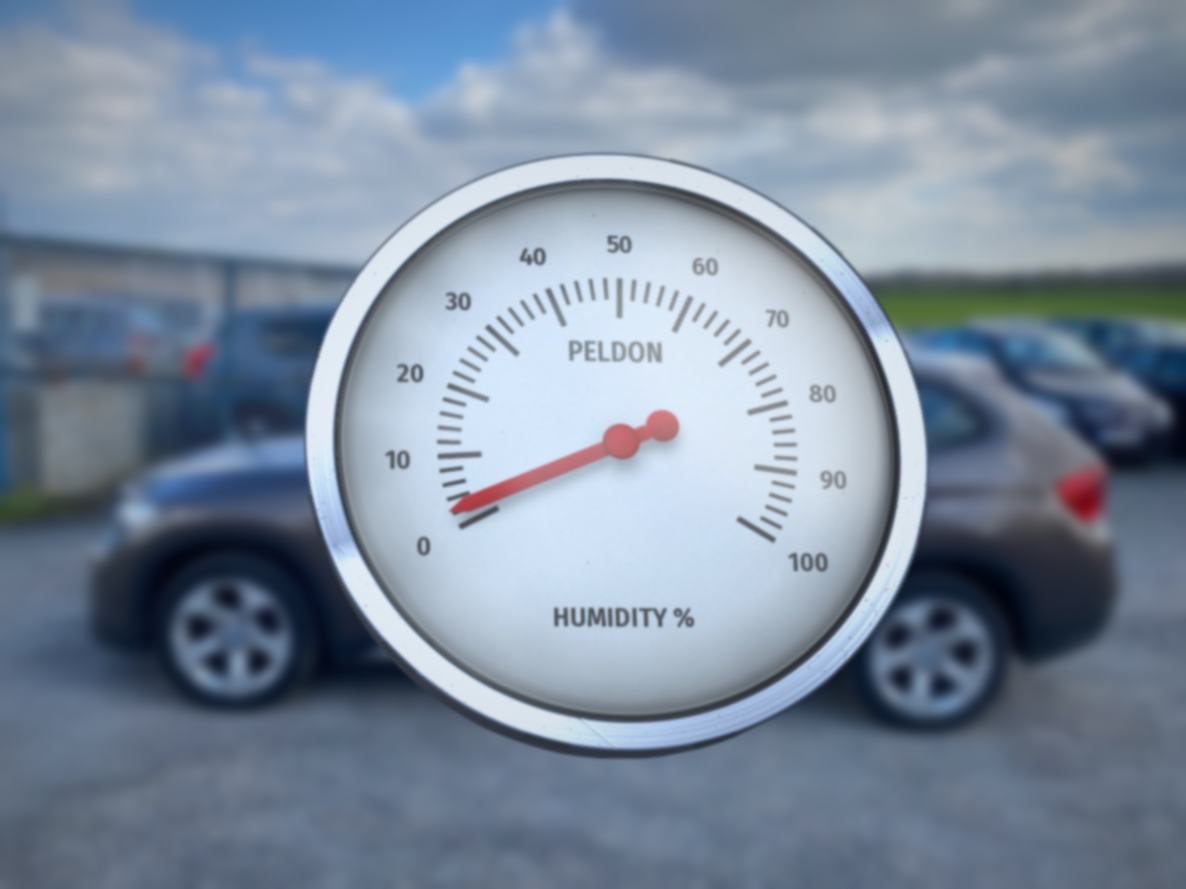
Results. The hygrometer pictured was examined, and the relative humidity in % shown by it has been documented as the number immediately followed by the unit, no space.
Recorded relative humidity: 2%
